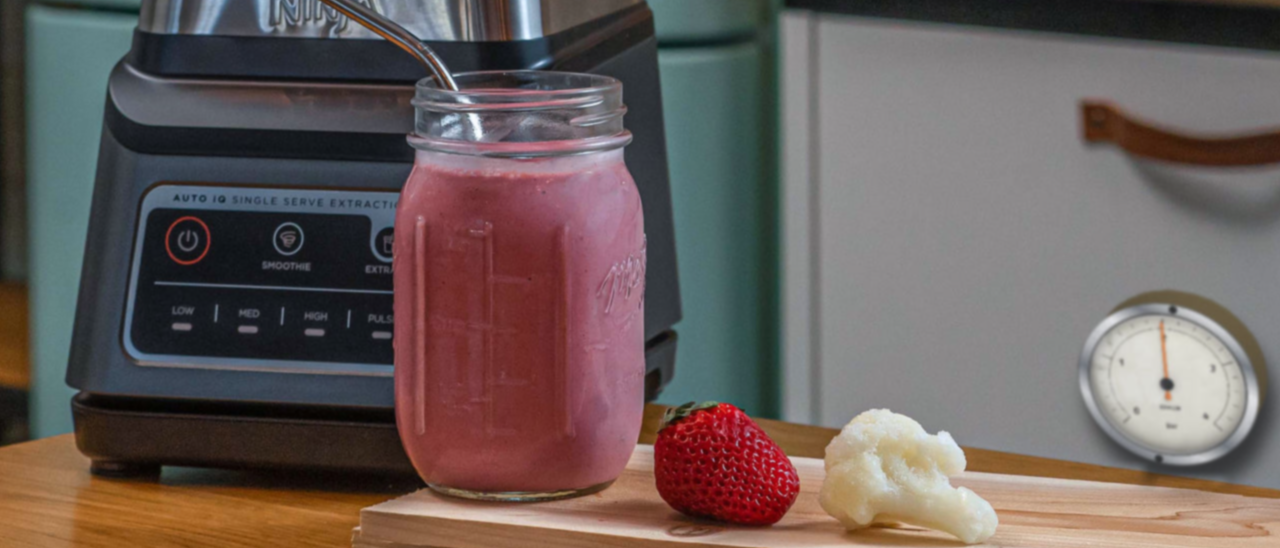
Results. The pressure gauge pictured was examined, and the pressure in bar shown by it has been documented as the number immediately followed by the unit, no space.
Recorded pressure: 2bar
